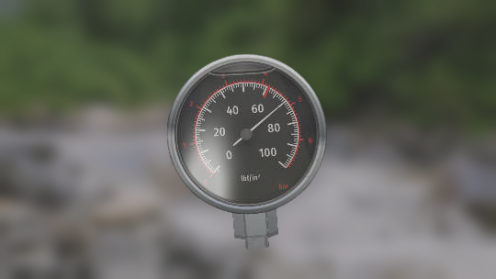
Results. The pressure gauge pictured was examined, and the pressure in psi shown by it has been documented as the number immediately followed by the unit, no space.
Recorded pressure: 70psi
